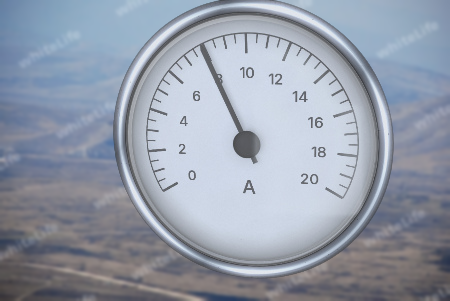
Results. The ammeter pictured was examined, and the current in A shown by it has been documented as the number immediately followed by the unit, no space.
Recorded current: 8A
